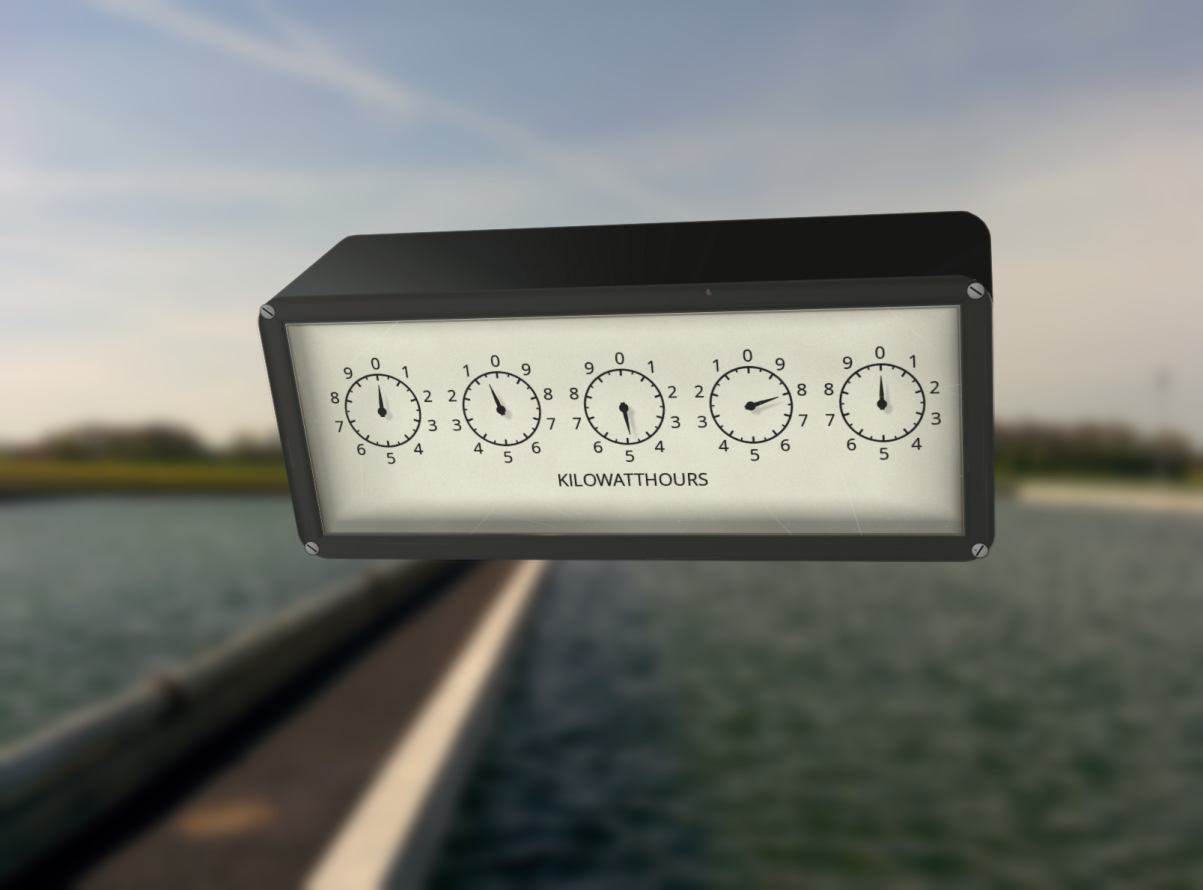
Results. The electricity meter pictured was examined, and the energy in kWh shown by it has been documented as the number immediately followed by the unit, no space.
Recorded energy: 480kWh
